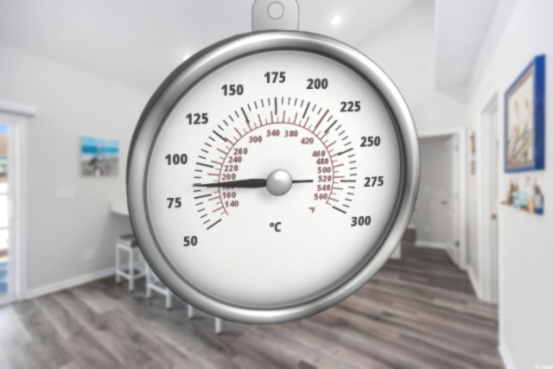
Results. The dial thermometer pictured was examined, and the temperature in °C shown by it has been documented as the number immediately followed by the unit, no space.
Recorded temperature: 85°C
